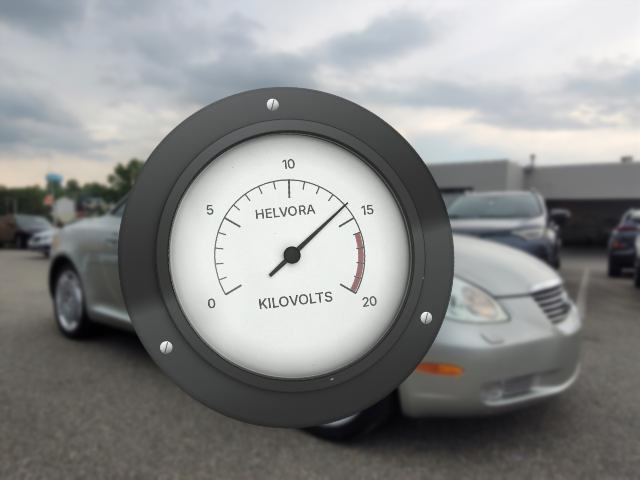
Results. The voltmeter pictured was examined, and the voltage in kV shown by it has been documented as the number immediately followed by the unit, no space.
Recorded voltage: 14kV
